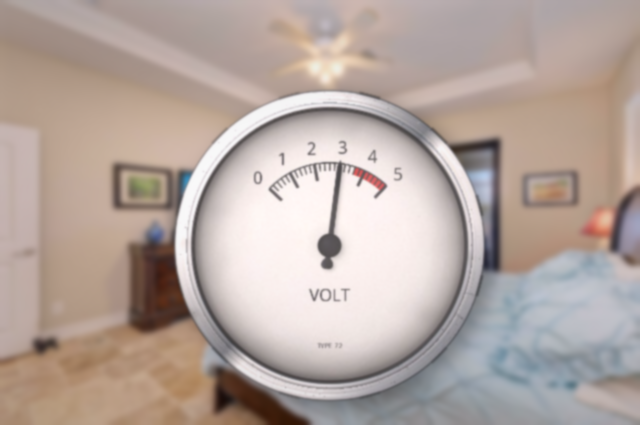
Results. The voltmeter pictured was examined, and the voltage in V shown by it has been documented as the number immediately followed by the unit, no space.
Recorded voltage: 3V
